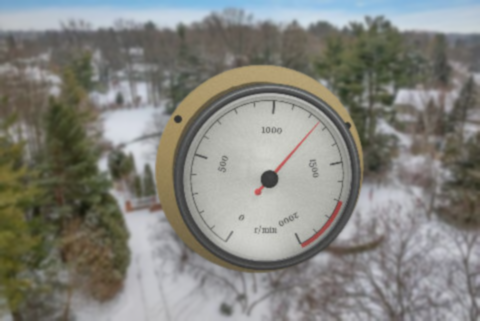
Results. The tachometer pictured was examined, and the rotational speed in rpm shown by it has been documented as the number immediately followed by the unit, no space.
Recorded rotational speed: 1250rpm
